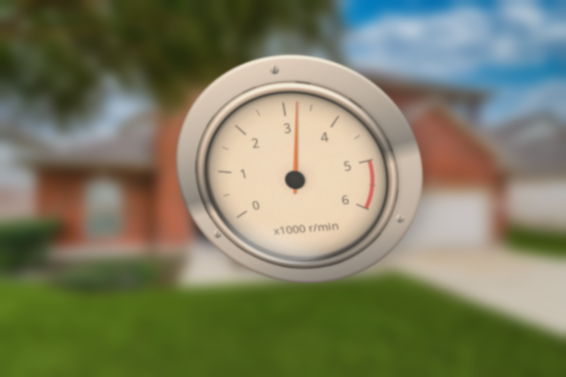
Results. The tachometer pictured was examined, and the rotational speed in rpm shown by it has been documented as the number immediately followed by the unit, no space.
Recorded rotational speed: 3250rpm
